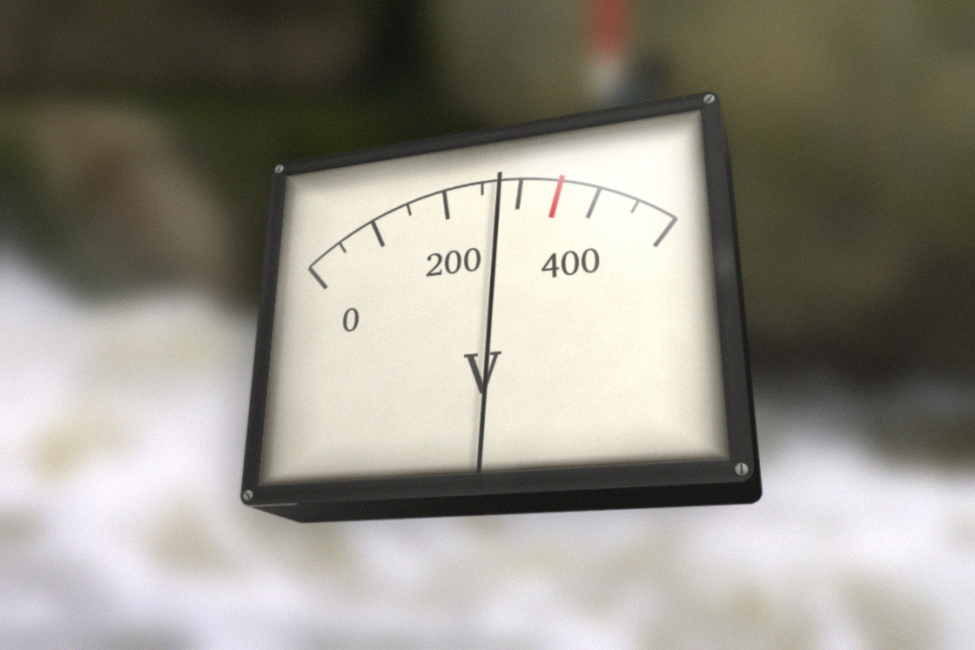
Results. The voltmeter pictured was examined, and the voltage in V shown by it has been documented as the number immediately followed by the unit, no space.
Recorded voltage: 275V
